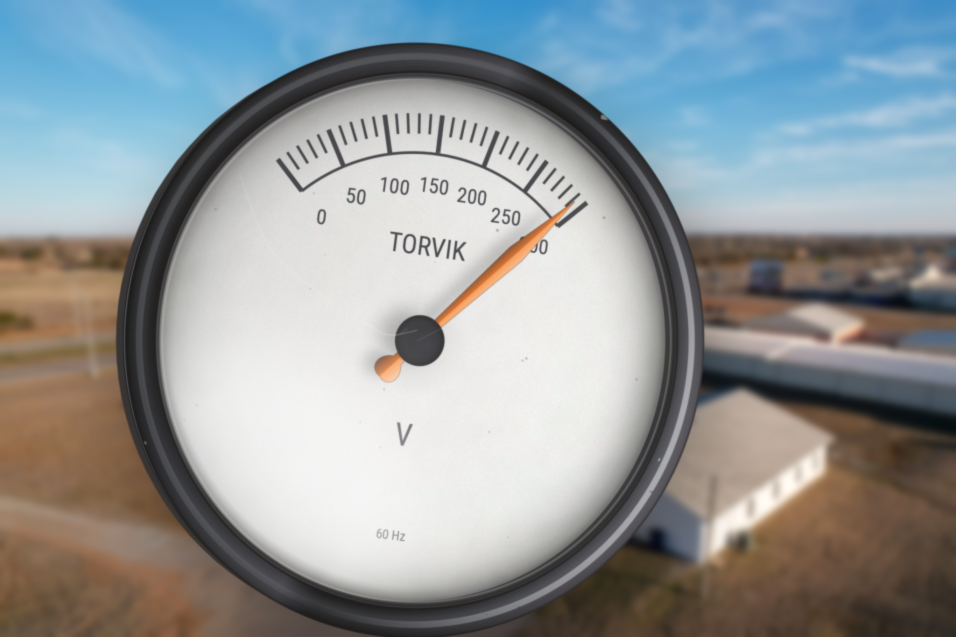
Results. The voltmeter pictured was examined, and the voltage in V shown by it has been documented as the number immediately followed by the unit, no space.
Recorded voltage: 290V
